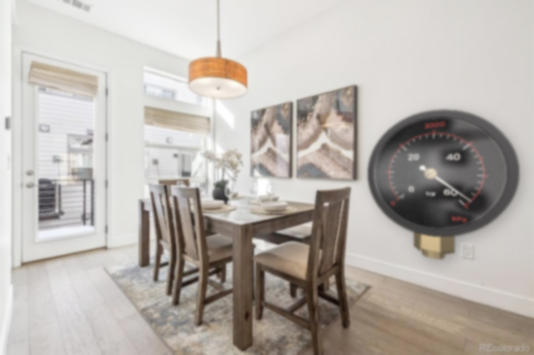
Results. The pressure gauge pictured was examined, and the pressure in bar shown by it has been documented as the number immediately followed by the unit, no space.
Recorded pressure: 58bar
